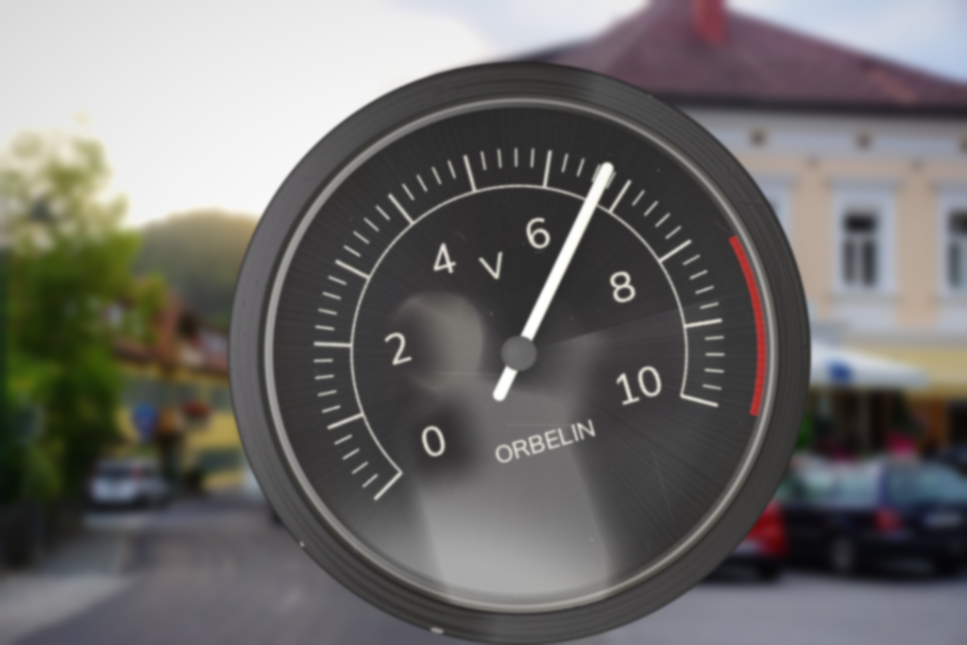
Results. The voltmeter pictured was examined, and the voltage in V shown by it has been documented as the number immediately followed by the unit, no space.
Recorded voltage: 6.7V
